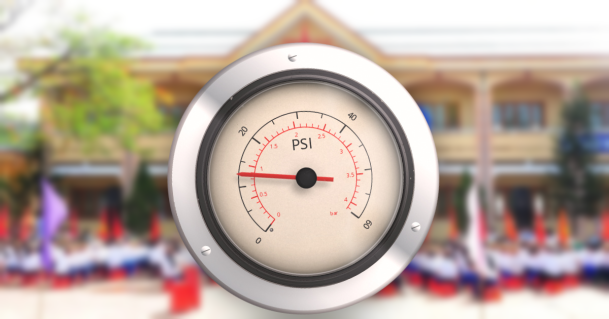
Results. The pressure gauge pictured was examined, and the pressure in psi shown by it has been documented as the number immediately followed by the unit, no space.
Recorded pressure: 12.5psi
